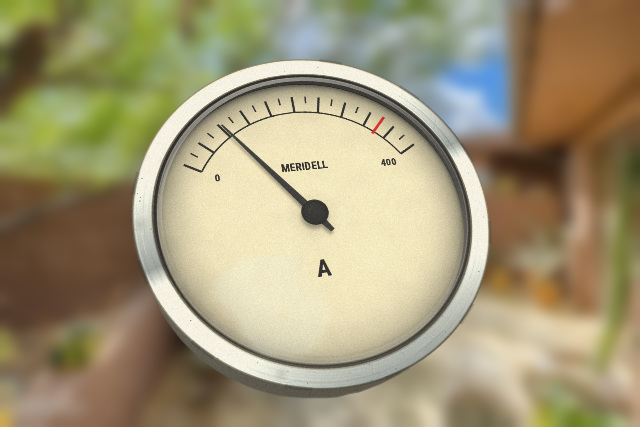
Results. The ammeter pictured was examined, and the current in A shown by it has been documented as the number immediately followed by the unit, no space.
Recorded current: 80A
